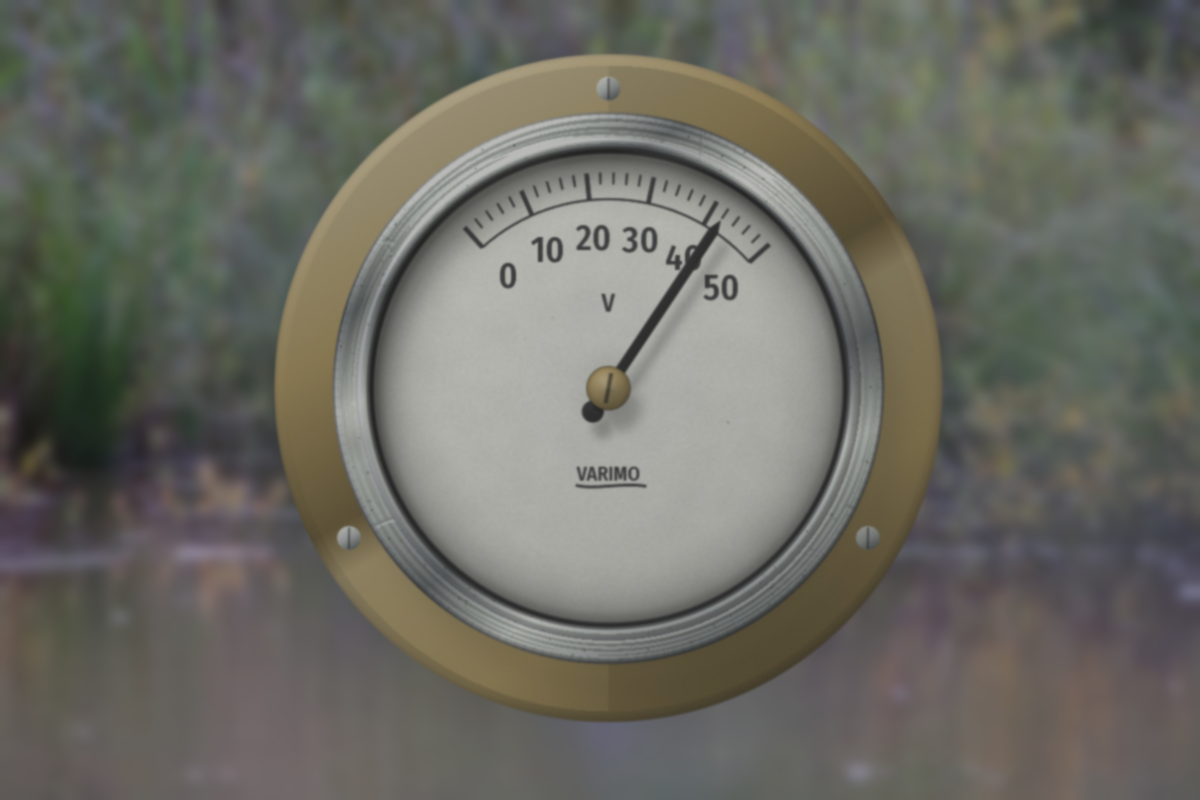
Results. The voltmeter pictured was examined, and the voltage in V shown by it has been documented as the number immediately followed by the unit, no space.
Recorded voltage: 42V
